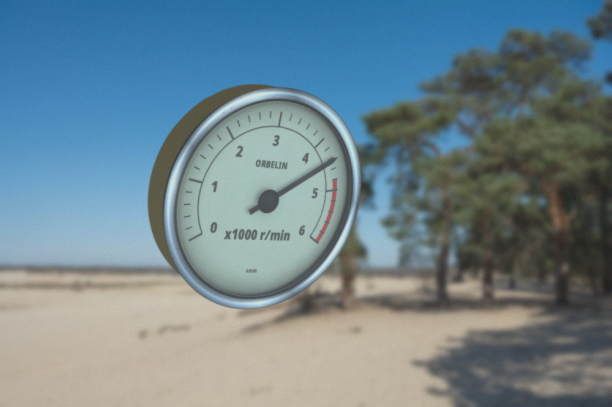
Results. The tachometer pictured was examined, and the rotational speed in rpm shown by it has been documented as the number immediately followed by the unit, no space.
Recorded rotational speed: 4400rpm
